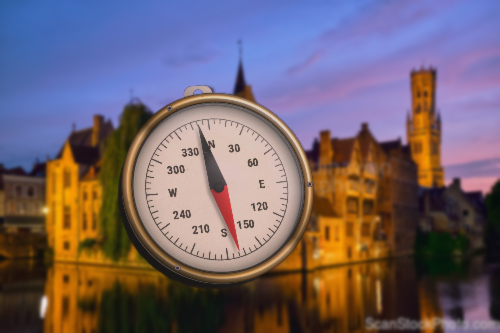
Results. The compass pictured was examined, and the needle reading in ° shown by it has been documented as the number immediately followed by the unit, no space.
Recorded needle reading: 170°
